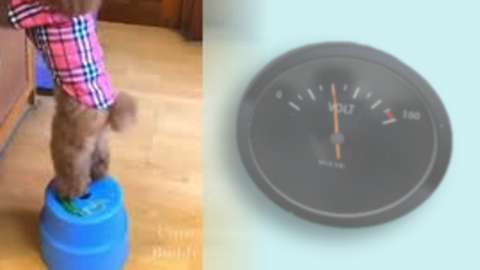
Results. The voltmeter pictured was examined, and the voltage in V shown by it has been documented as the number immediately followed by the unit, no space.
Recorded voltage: 40V
